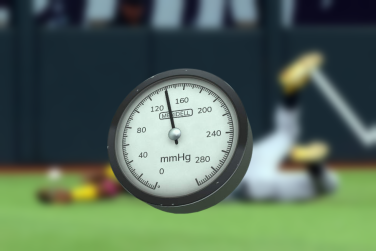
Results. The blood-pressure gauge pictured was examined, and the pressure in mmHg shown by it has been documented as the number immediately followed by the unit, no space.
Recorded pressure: 140mmHg
